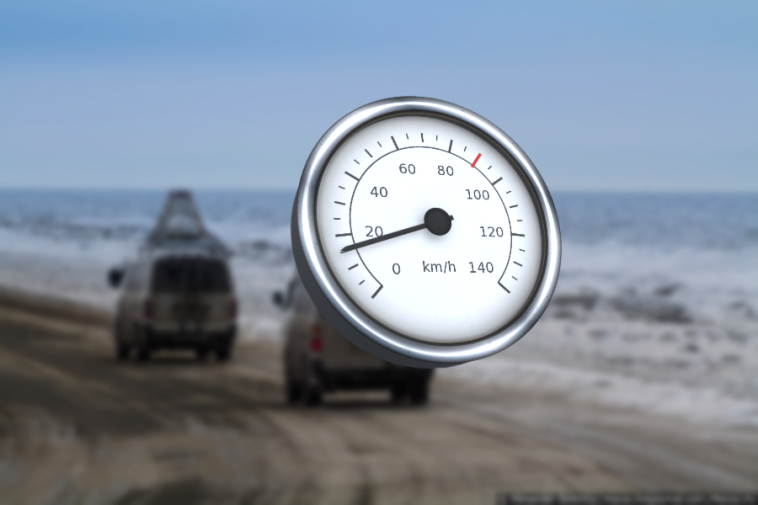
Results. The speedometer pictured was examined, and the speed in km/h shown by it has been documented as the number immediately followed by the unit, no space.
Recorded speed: 15km/h
